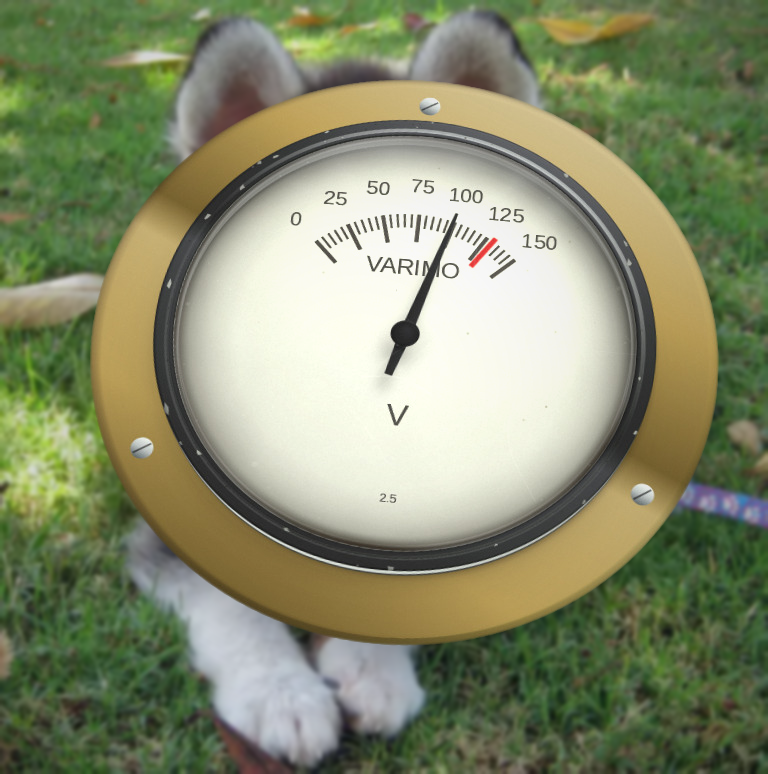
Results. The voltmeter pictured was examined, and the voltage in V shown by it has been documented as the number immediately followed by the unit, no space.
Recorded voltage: 100V
